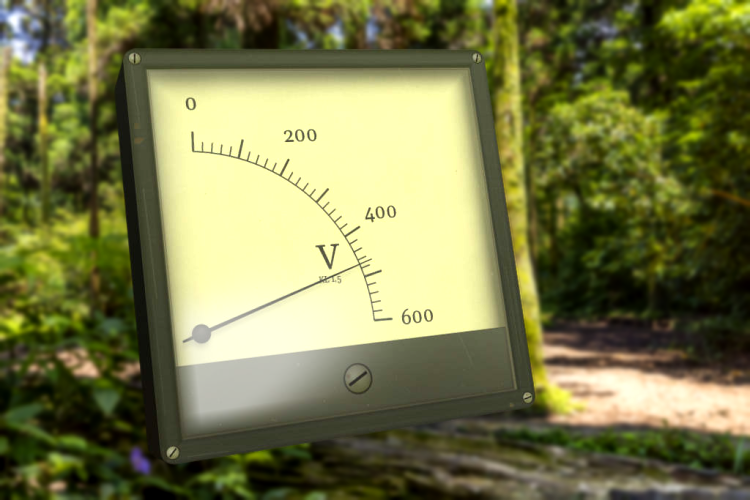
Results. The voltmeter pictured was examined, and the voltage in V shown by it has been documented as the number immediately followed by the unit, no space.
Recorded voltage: 470V
